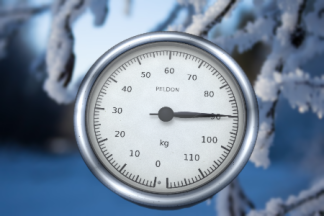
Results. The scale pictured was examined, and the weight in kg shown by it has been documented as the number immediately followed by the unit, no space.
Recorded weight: 90kg
